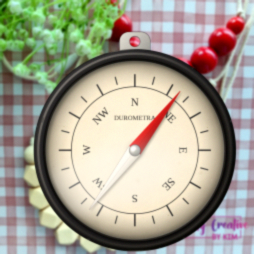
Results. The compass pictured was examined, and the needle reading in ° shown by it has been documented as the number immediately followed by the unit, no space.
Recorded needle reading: 37.5°
